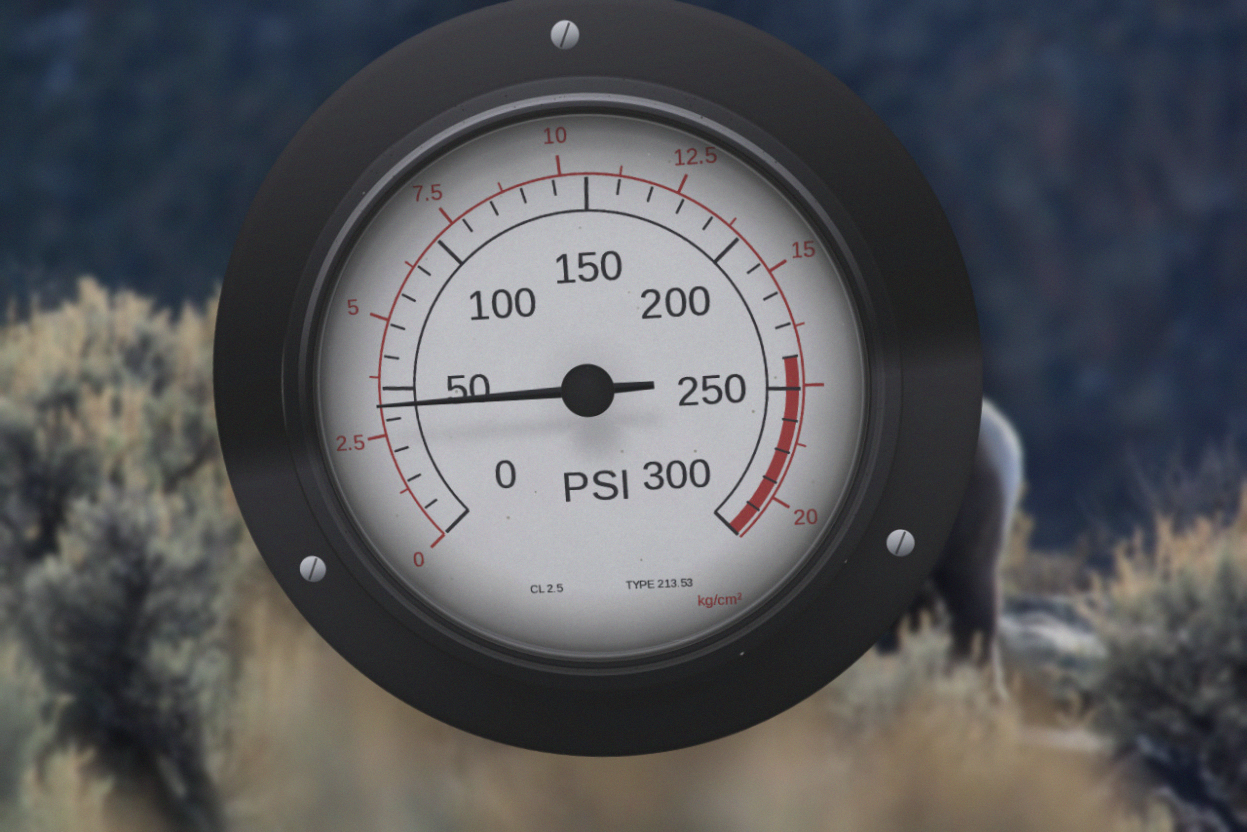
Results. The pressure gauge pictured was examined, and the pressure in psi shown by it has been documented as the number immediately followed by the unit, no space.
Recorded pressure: 45psi
